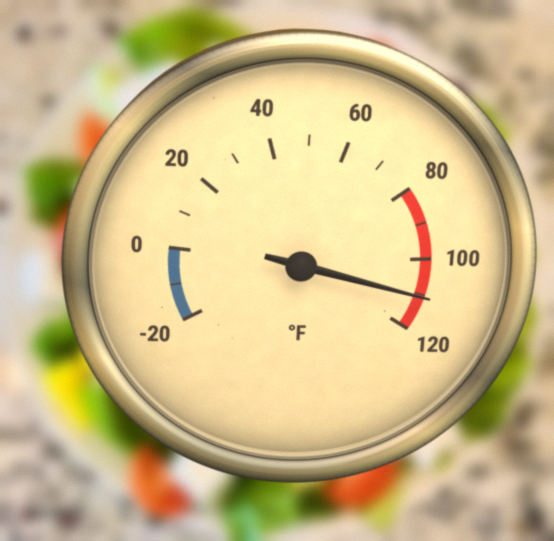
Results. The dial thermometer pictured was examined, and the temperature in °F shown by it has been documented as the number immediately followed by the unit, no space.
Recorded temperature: 110°F
